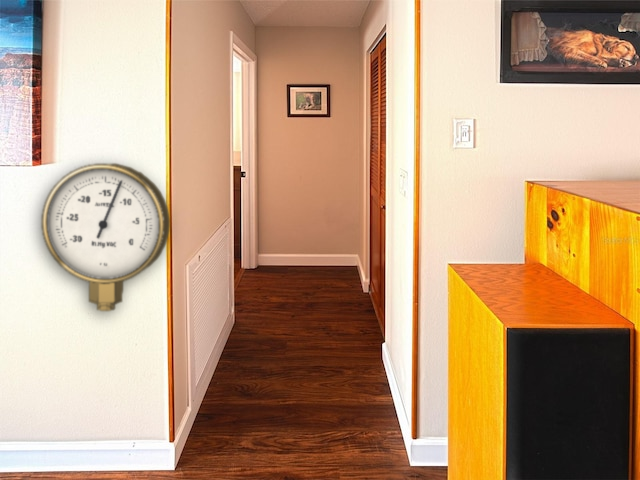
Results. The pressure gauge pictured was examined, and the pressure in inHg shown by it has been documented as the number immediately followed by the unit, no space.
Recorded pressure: -12.5inHg
